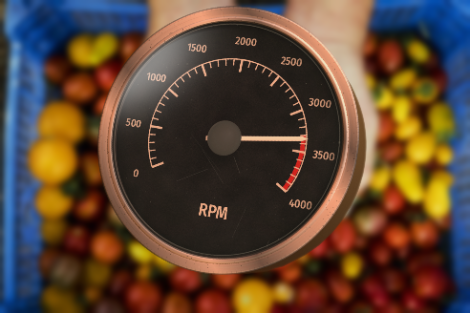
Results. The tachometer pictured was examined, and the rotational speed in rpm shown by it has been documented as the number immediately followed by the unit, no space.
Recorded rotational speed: 3350rpm
